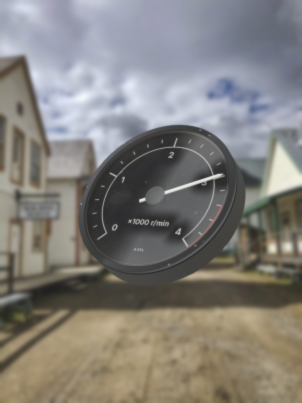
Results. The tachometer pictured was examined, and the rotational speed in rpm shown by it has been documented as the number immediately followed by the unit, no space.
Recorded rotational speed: 3000rpm
